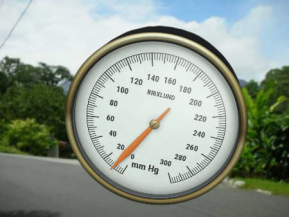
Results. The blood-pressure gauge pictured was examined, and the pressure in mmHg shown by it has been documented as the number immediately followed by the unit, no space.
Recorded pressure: 10mmHg
